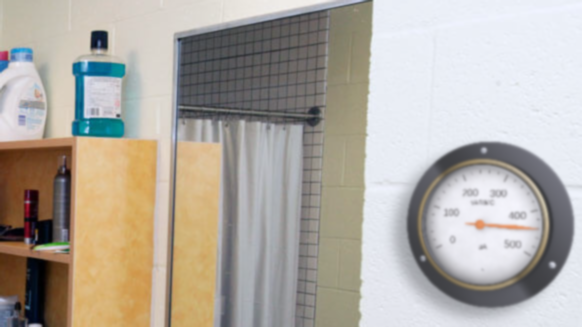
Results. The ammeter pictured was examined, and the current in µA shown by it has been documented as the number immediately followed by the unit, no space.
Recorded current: 440µA
